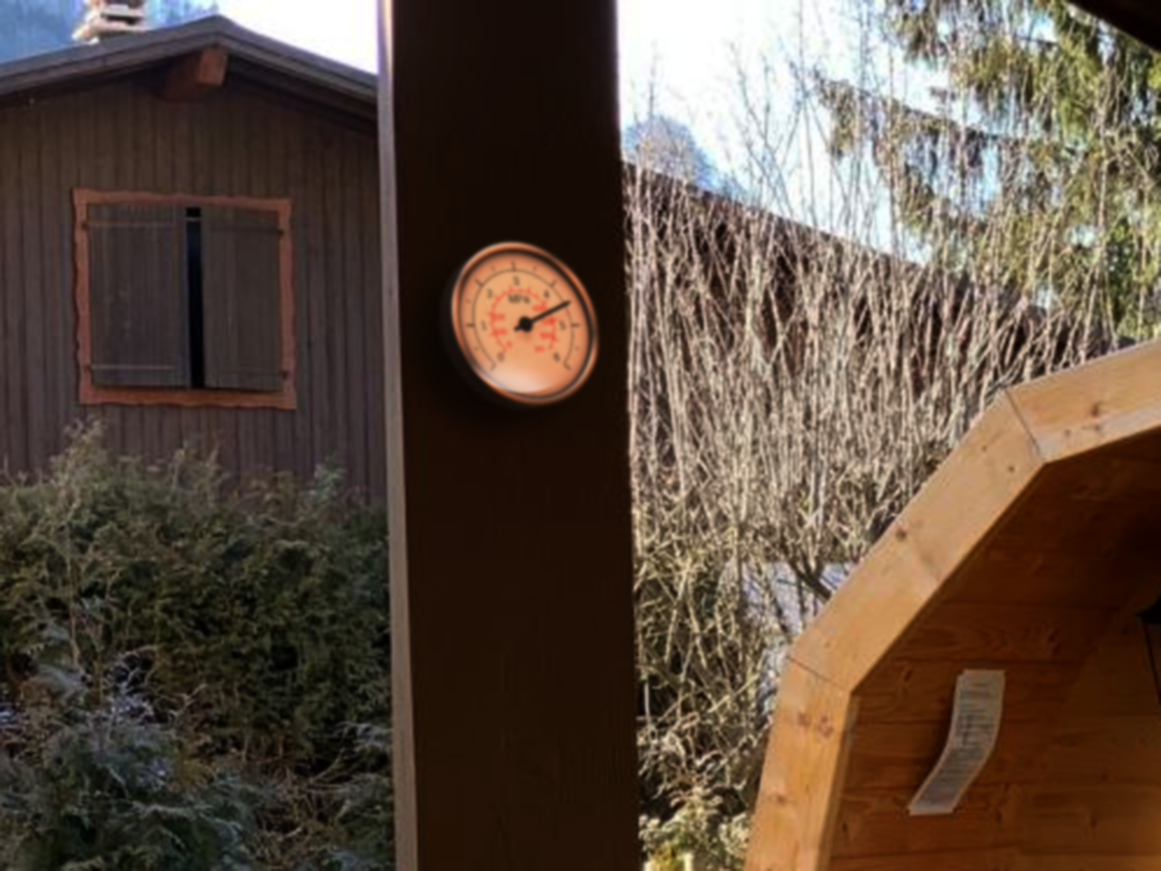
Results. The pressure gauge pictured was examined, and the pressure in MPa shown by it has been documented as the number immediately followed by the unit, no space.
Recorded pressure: 4.5MPa
